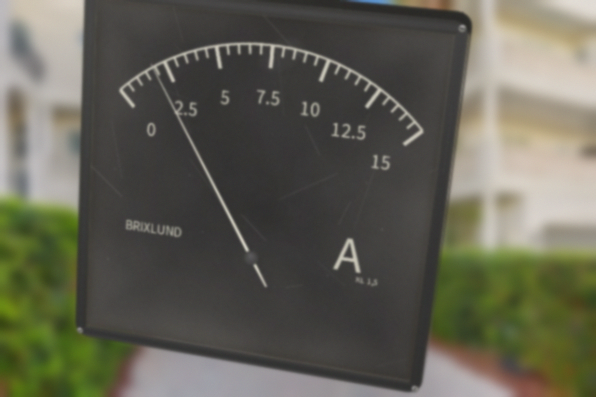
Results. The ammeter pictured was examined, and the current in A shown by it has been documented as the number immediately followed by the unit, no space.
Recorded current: 2A
